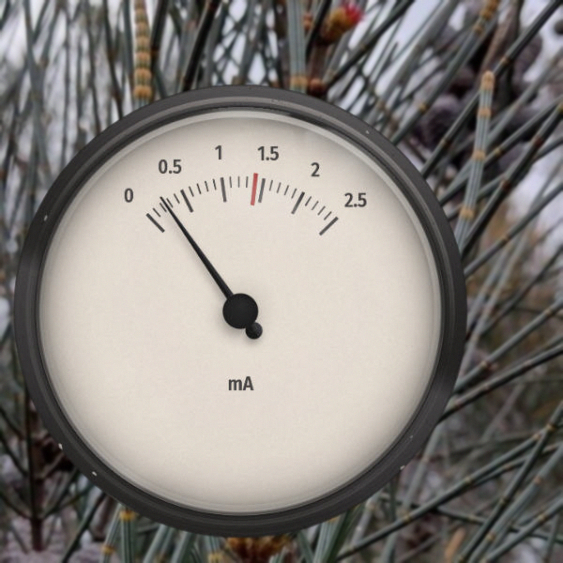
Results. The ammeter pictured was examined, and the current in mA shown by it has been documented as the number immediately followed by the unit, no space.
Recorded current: 0.25mA
